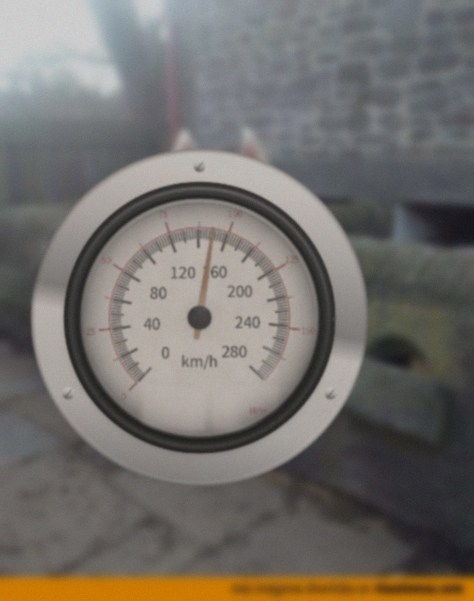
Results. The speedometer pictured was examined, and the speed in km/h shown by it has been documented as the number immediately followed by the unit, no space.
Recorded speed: 150km/h
